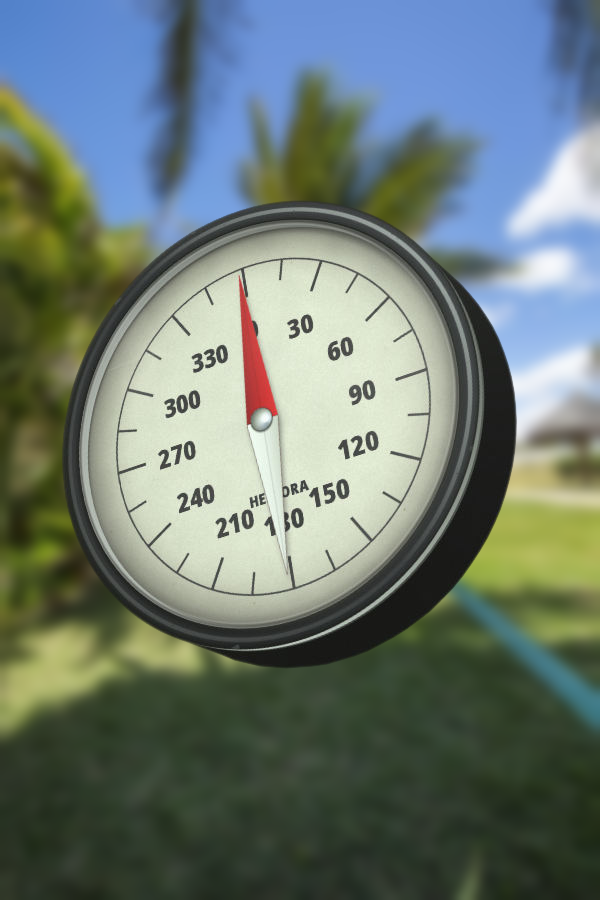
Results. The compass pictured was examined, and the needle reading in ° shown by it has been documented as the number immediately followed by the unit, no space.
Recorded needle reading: 0°
